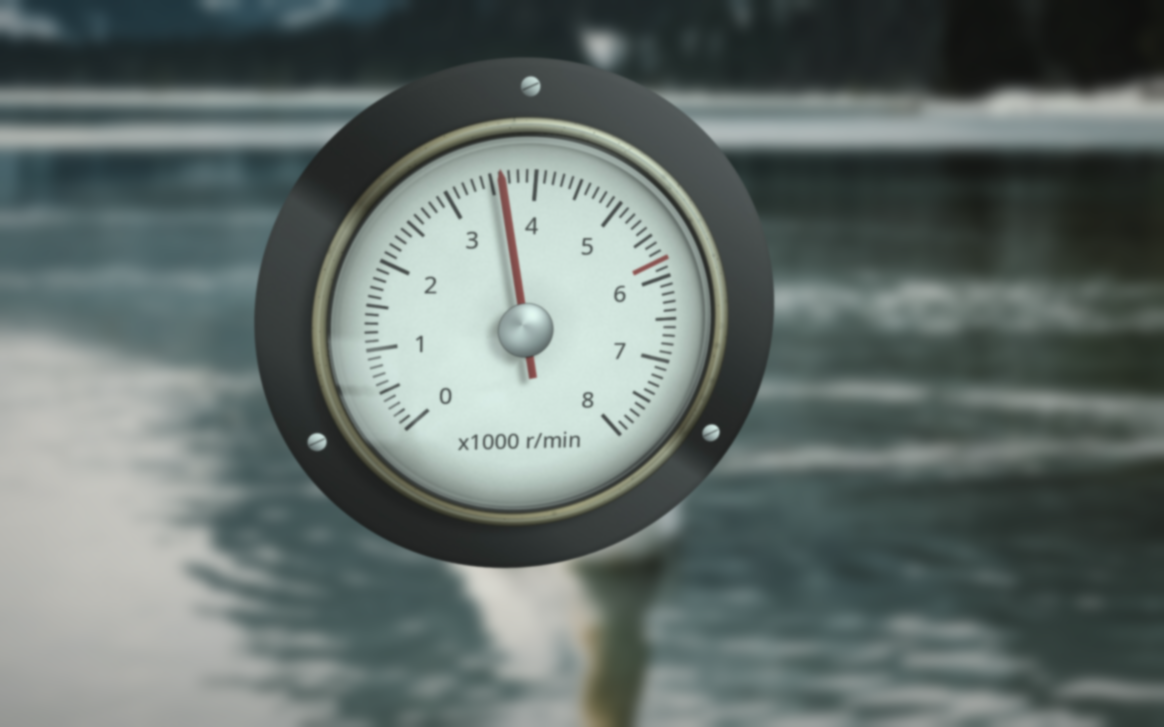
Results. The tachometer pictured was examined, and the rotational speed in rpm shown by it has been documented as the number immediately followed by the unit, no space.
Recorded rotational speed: 3600rpm
